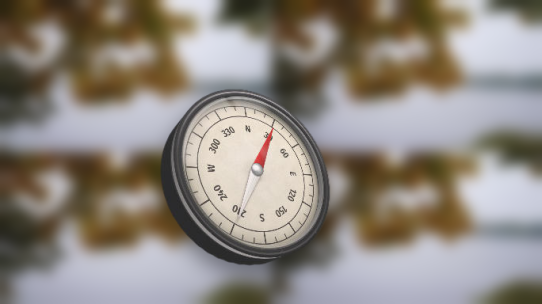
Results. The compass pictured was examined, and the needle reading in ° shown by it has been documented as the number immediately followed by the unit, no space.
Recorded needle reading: 30°
